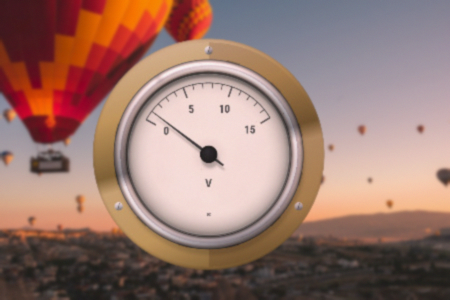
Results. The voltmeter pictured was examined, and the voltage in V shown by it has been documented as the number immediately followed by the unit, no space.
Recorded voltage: 1V
